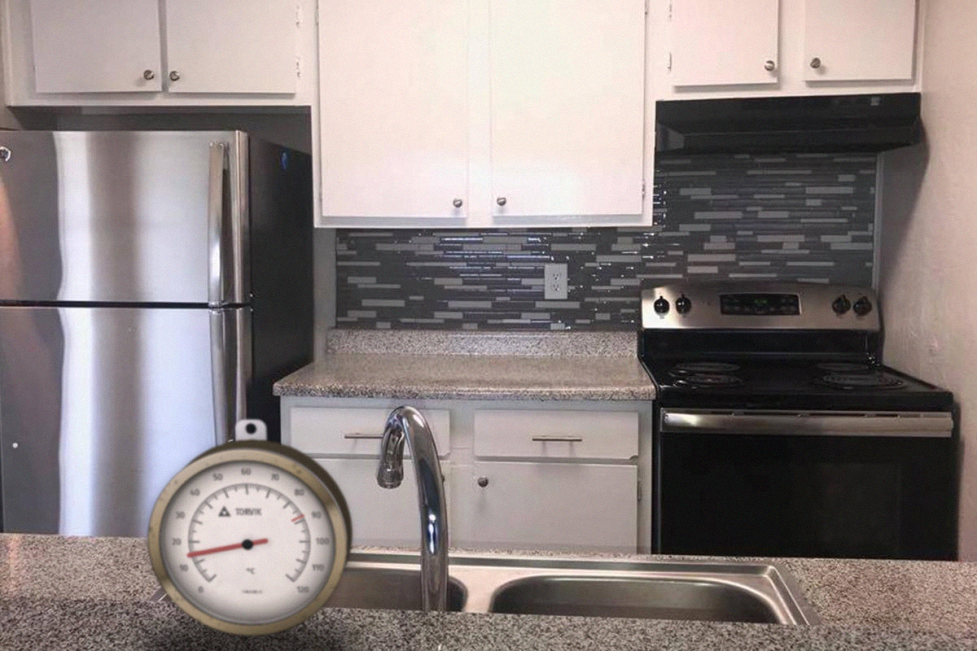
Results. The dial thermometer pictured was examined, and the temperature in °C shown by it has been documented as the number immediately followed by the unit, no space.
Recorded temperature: 15°C
